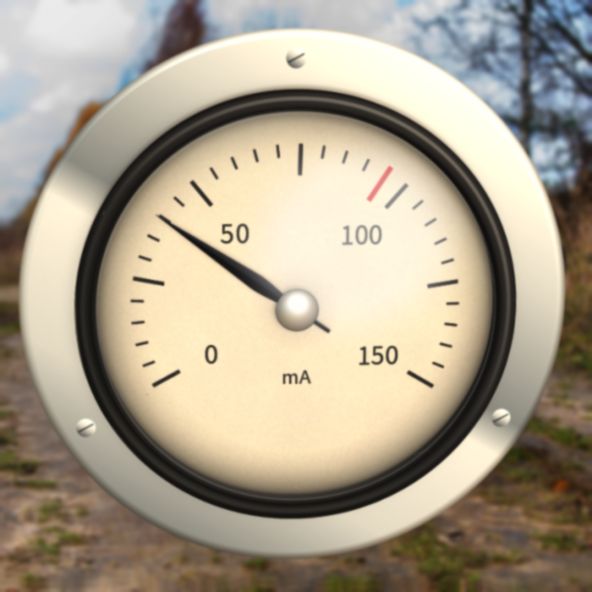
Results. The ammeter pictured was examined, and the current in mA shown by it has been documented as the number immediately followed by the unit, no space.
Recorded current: 40mA
